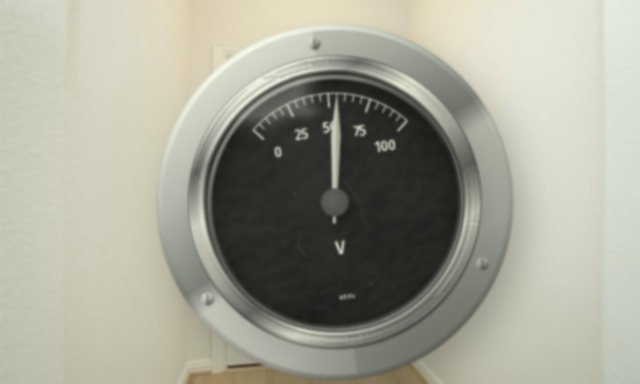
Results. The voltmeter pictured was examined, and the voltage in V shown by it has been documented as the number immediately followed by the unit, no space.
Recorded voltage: 55V
